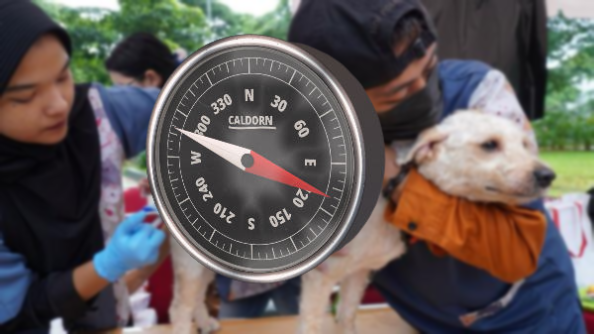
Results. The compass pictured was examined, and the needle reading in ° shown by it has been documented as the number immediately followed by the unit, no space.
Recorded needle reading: 110°
